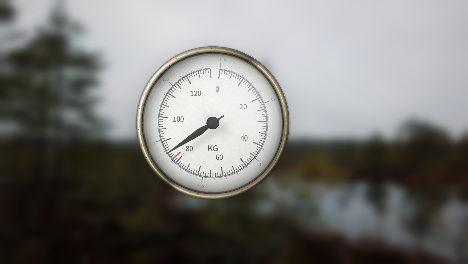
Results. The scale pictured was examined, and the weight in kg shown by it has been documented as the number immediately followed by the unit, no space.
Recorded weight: 85kg
